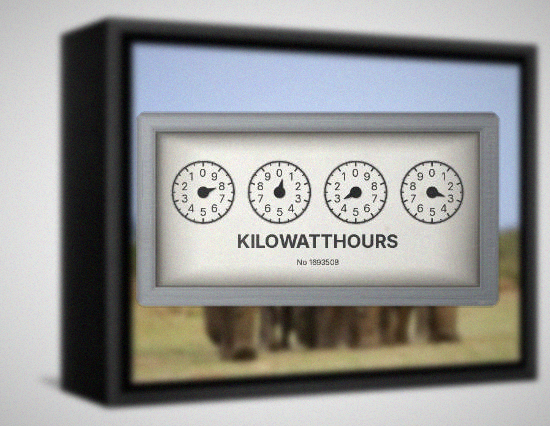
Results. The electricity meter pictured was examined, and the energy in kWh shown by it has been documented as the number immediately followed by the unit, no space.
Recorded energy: 8033kWh
